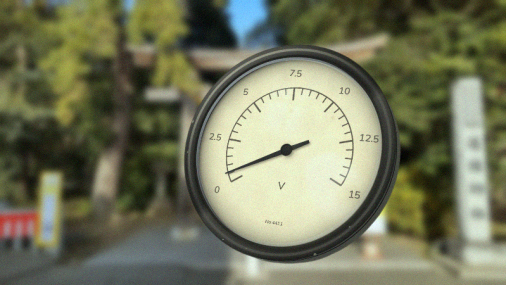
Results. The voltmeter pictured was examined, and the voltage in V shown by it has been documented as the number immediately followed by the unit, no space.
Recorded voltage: 0.5V
